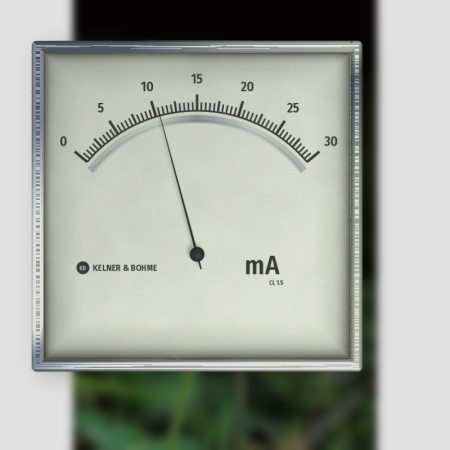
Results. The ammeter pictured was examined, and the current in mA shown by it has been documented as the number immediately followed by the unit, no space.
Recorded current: 10.5mA
